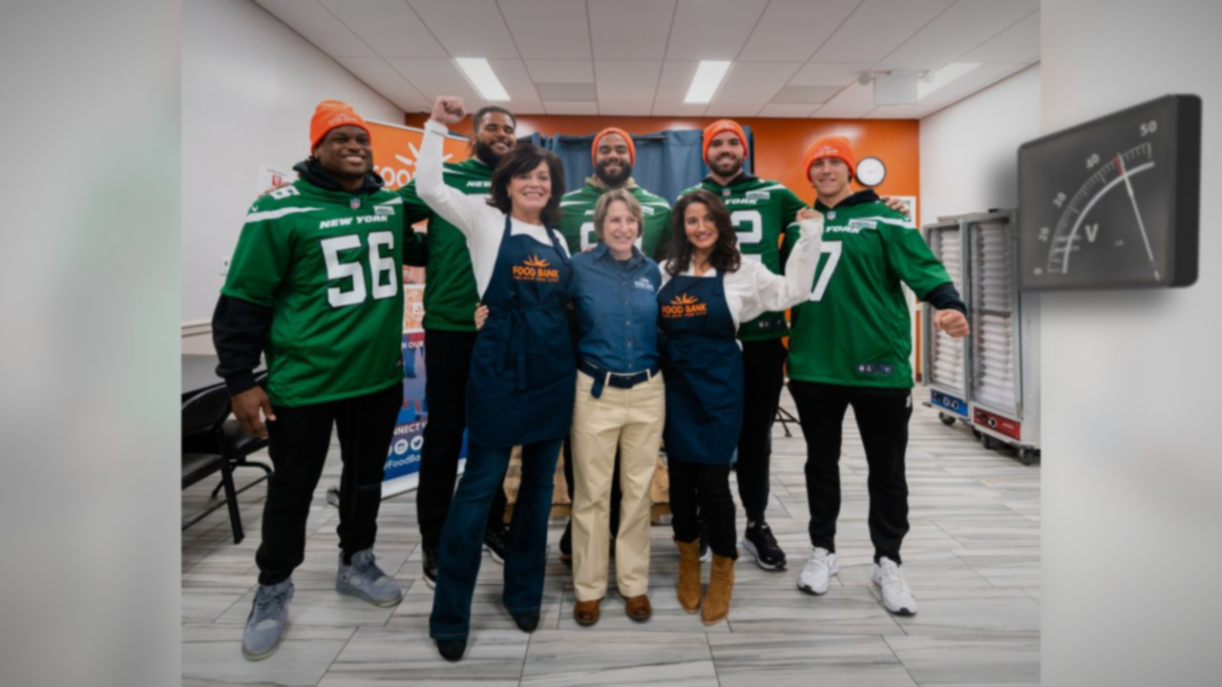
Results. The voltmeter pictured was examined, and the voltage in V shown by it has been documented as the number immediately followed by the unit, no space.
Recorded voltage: 45V
